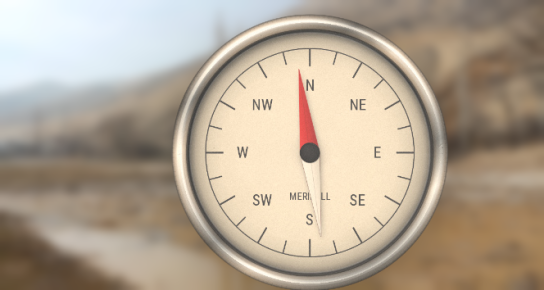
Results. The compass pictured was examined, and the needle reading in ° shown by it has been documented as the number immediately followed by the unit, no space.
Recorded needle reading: 352.5°
